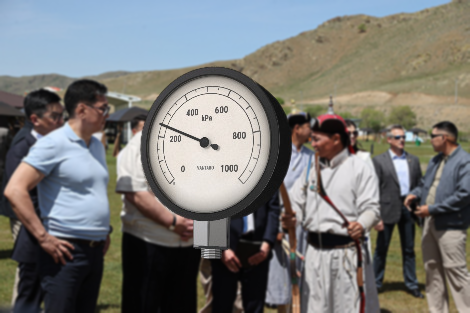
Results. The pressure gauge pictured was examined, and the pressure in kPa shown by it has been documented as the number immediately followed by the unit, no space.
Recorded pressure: 250kPa
